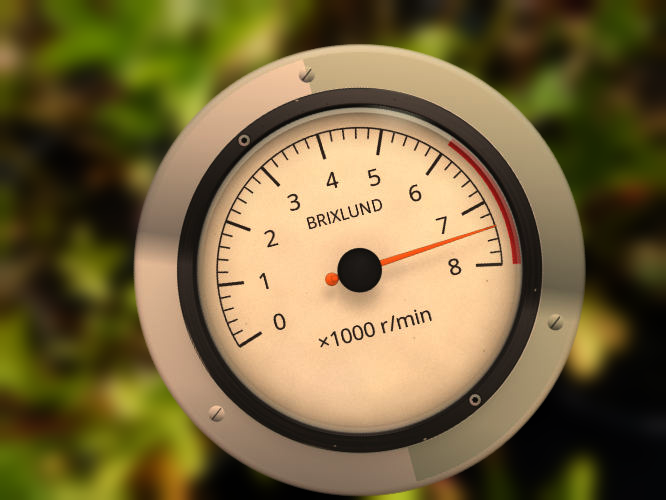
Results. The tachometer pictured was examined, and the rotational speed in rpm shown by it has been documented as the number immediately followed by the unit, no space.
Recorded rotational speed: 7400rpm
